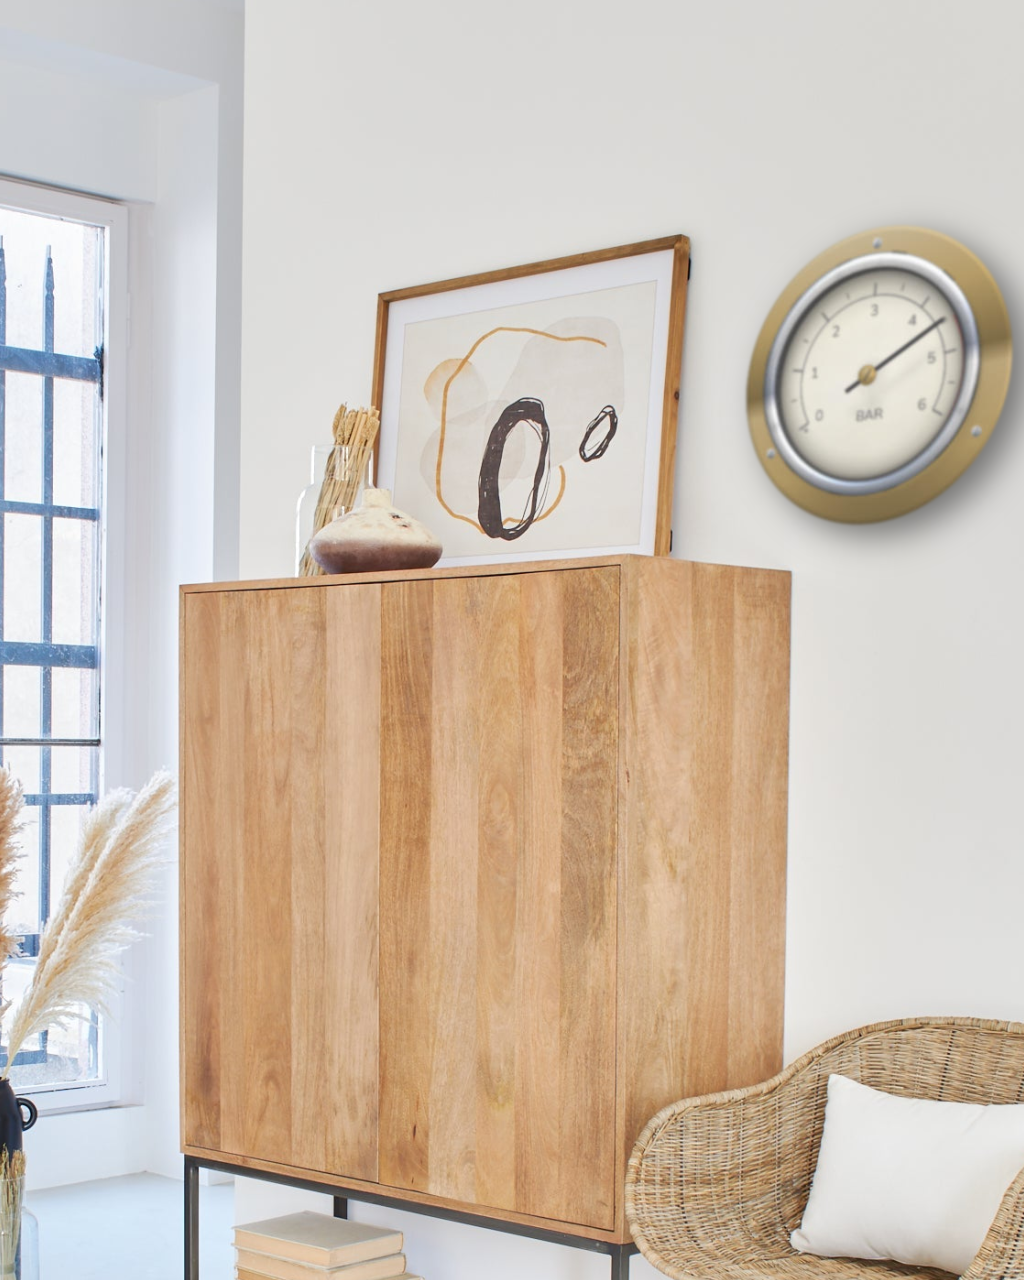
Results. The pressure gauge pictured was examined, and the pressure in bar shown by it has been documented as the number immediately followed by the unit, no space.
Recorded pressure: 4.5bar
